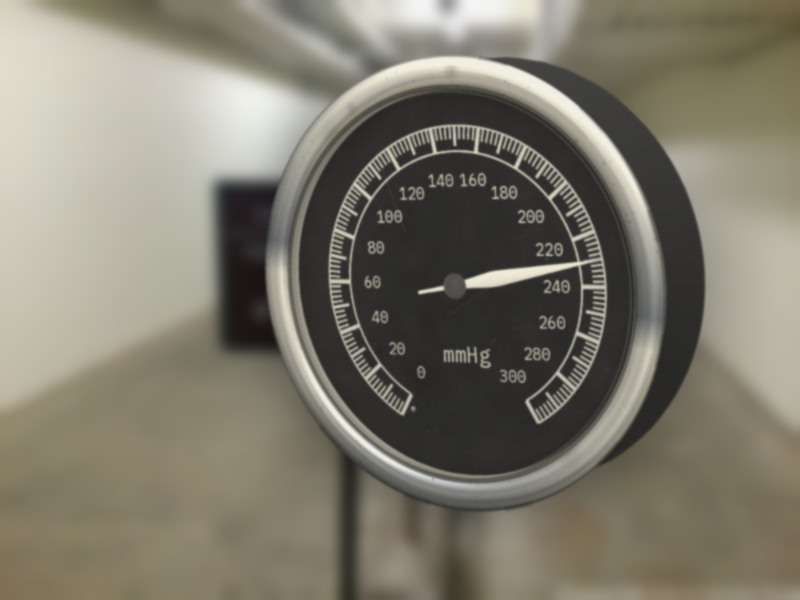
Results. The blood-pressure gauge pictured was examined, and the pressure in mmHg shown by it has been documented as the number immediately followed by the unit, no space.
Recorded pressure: 230mmHg
